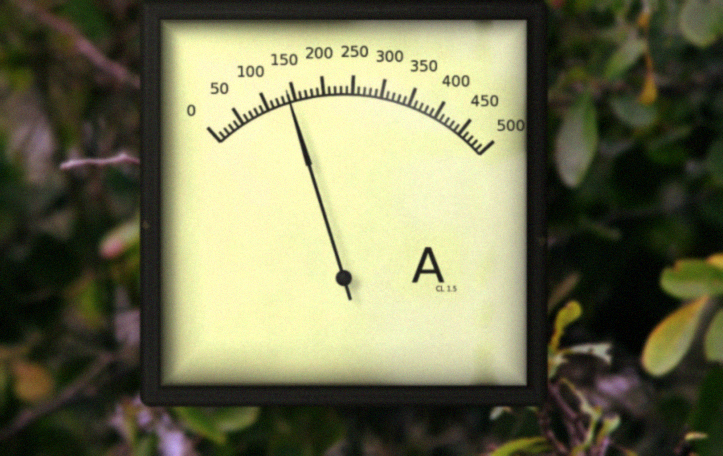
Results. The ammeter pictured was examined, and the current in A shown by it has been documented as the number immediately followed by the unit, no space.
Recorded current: 140A
